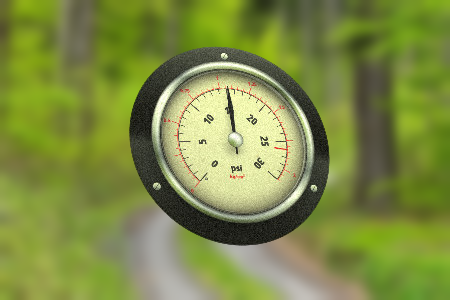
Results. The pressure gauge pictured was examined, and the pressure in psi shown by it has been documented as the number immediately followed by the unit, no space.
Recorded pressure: 15psi
